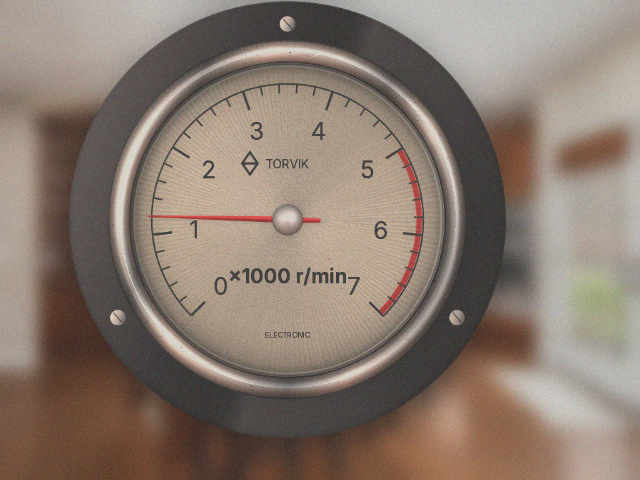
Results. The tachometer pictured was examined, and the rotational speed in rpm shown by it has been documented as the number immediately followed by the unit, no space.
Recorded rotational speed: 1200rpm
